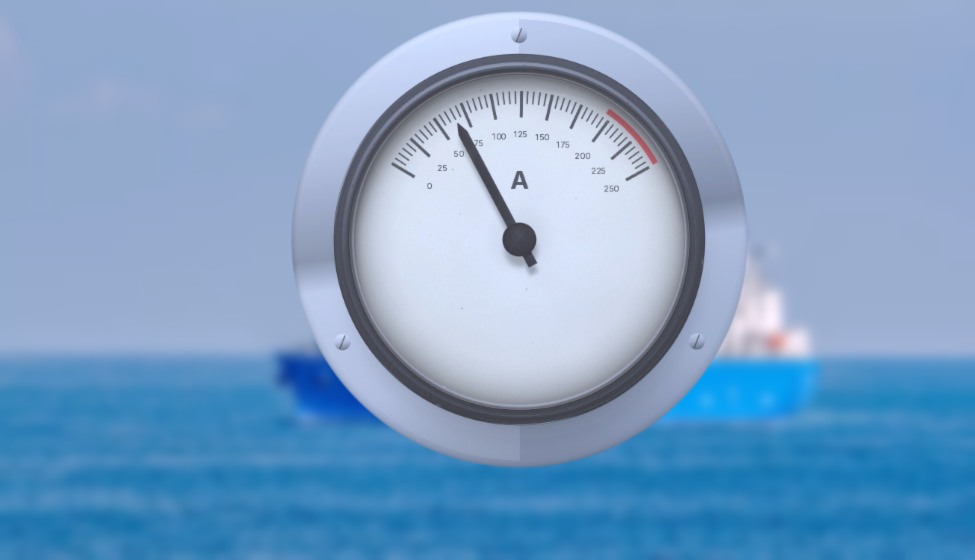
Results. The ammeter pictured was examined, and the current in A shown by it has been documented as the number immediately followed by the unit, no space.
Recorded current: 65A
